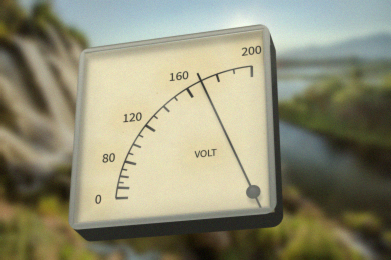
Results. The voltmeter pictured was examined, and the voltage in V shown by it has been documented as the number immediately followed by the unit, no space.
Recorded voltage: 170V
